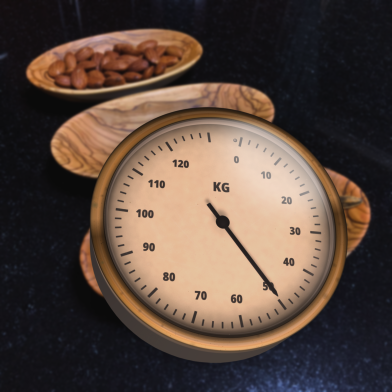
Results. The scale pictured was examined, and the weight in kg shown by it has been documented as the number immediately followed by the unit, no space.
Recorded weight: 50kg
